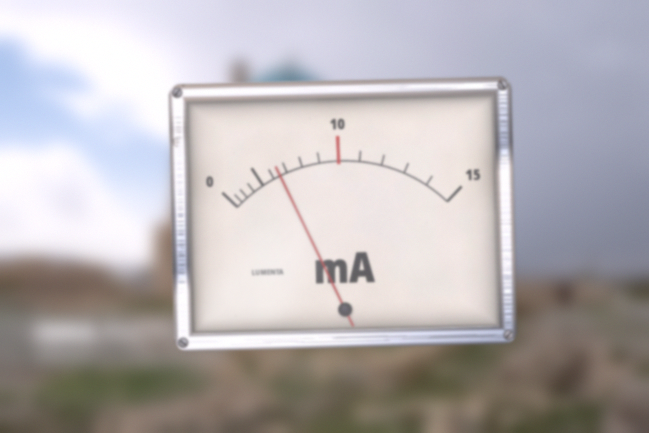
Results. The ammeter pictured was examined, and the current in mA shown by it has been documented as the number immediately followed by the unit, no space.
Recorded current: 6.5mA
